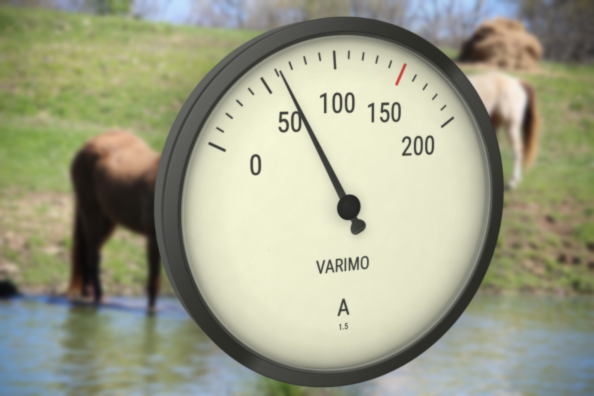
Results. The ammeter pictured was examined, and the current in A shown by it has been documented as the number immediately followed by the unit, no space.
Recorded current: 60A
